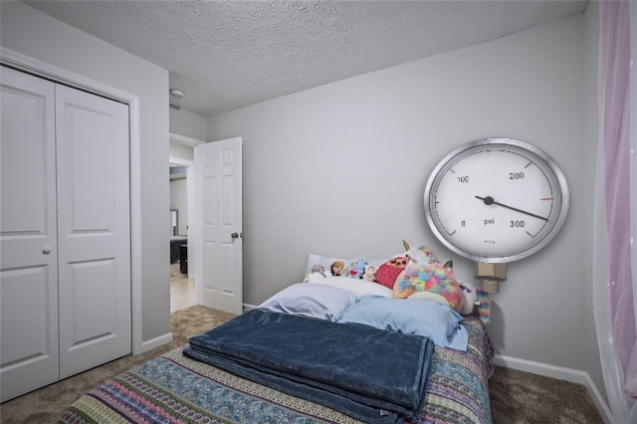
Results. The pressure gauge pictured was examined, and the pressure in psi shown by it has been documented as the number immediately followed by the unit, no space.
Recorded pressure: 275psi
